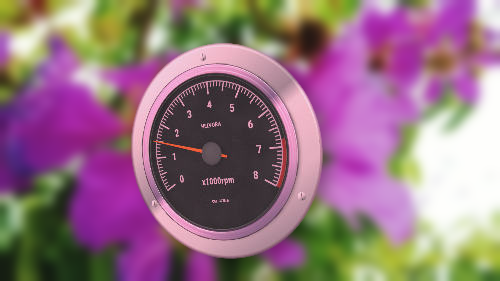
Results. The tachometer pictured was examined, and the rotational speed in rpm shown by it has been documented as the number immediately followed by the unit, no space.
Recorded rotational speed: 1500rpm
